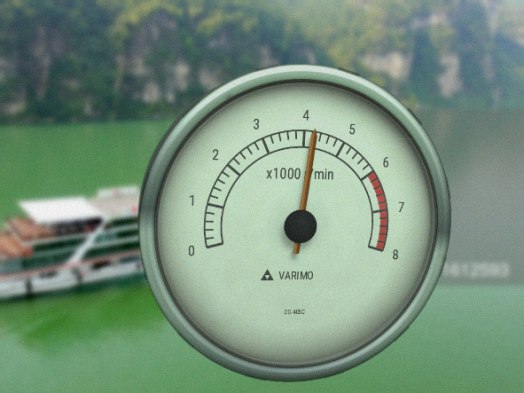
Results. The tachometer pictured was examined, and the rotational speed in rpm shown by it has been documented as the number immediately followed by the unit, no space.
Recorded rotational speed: 4200rpm
